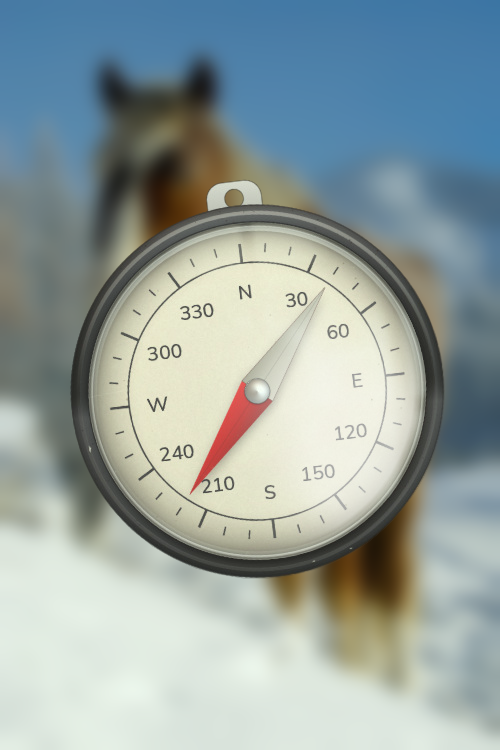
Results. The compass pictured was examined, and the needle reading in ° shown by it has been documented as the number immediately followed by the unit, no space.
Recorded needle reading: 220°
